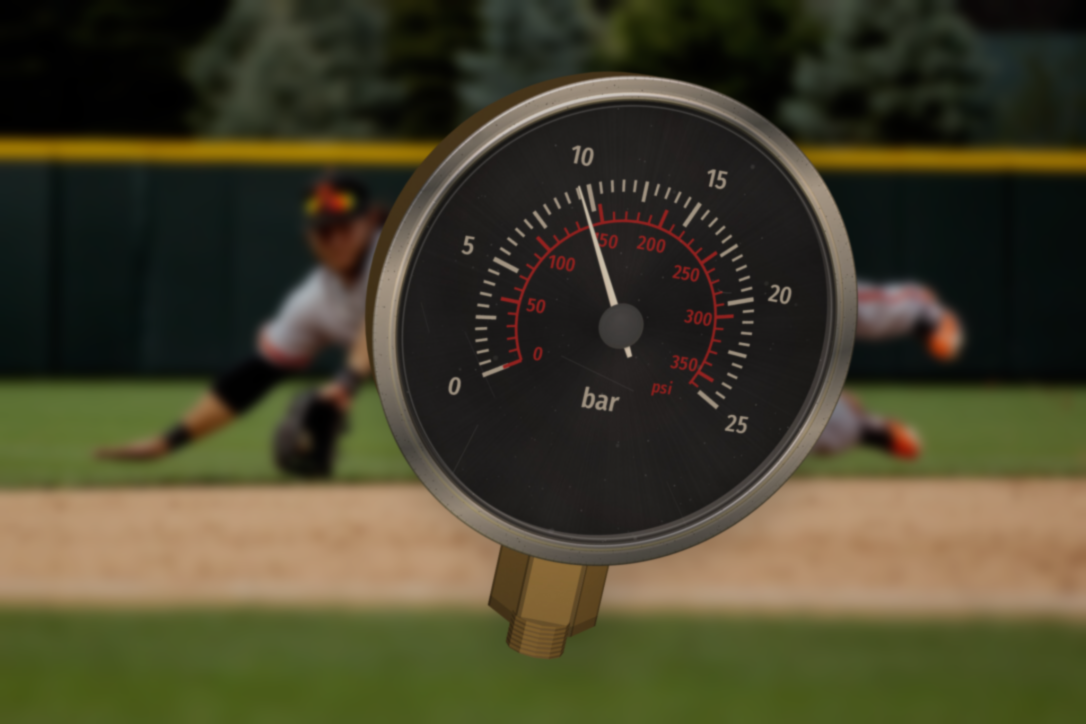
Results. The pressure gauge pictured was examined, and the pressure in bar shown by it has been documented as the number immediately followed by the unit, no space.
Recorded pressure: 9.5bar
